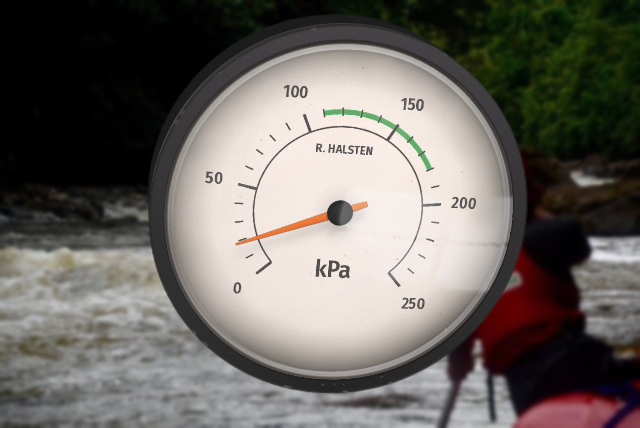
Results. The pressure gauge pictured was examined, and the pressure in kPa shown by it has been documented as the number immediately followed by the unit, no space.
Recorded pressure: 20kPa
